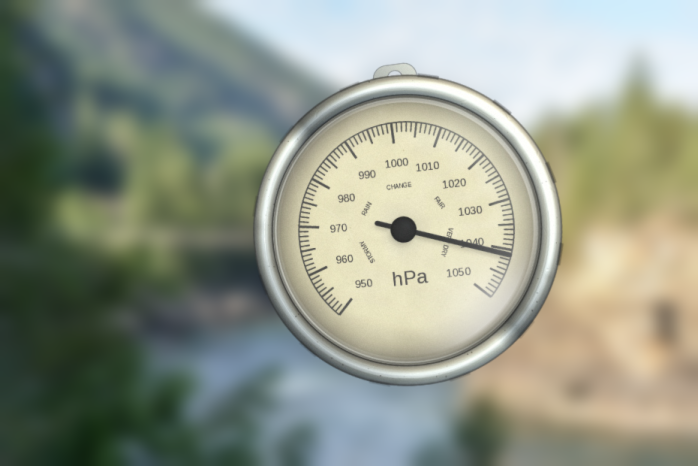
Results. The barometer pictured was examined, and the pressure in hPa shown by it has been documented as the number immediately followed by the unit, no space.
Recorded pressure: 1041hPa
